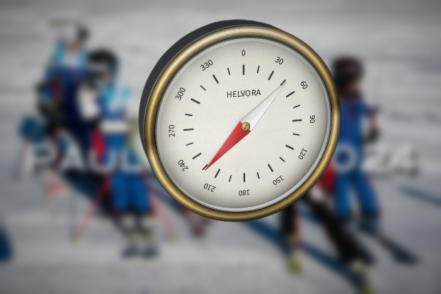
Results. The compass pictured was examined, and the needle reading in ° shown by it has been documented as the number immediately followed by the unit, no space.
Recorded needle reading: 225°
